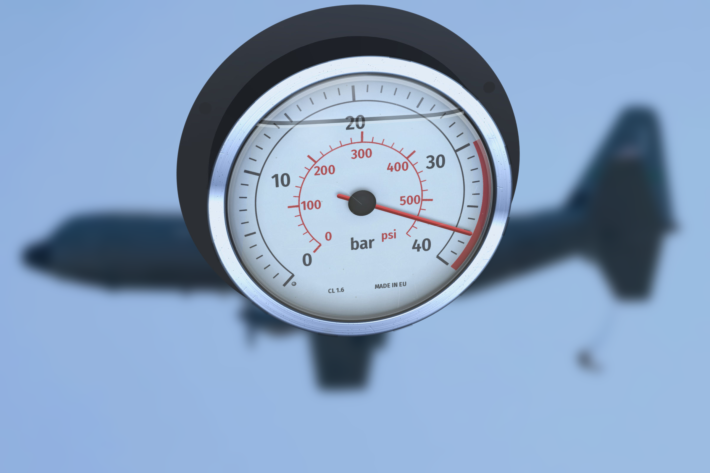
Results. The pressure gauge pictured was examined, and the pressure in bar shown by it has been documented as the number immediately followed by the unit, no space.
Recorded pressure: 37bar
